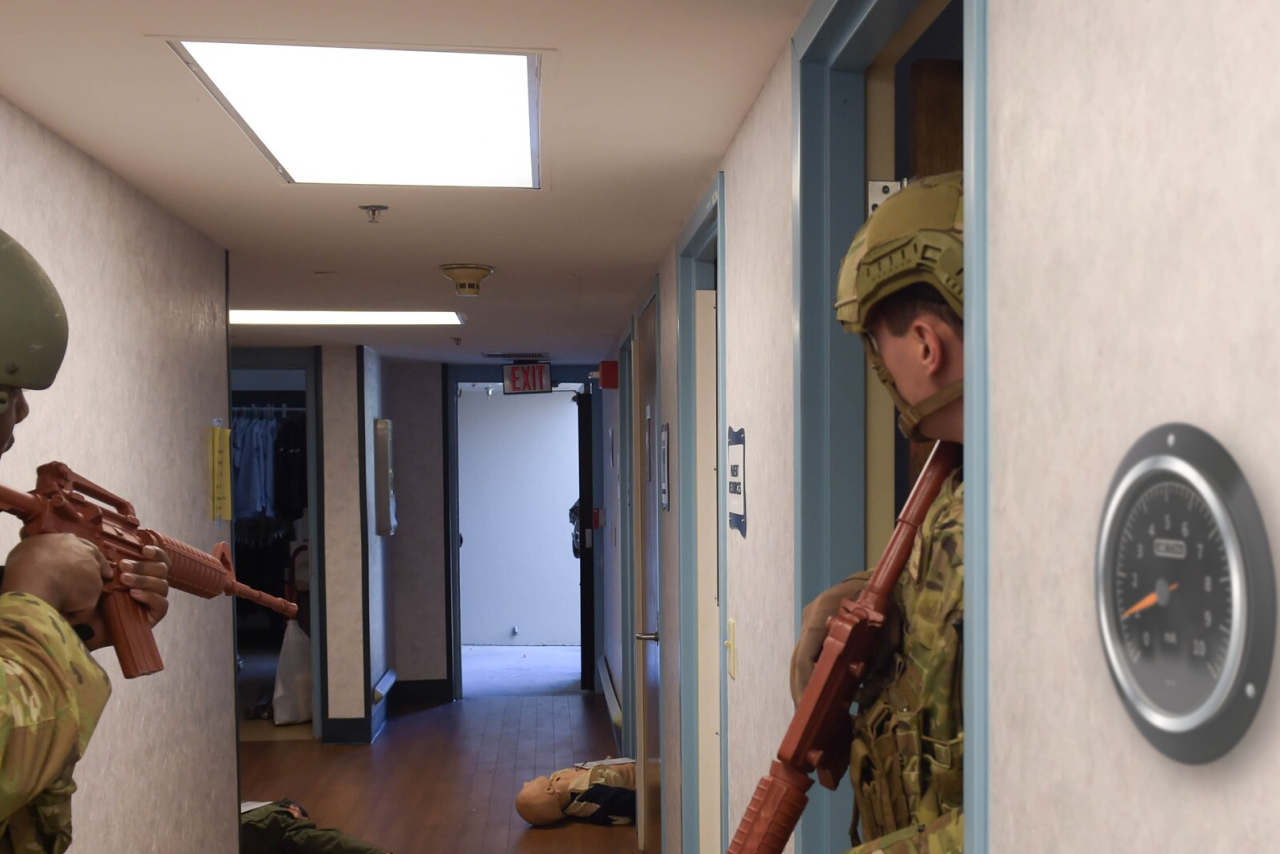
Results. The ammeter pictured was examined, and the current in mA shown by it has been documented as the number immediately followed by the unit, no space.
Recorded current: 1mA
